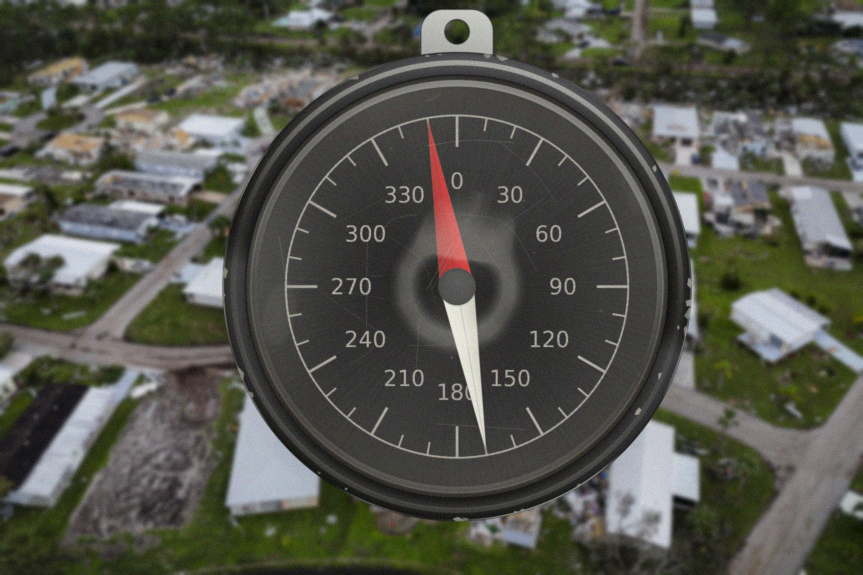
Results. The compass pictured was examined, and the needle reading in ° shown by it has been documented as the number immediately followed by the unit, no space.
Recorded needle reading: 350°
